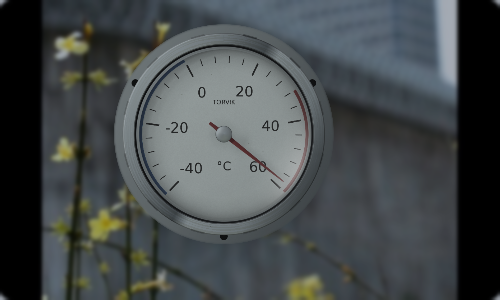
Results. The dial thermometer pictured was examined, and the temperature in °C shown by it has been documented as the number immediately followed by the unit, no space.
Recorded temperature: 58°C
